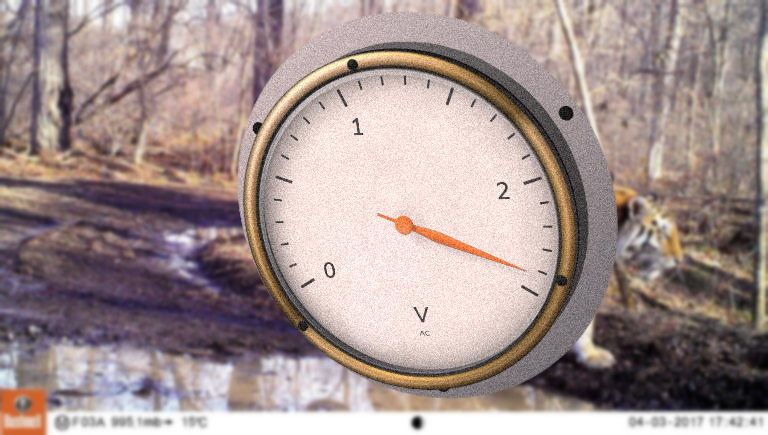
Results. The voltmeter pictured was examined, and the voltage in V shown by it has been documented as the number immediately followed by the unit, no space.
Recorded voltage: 2.4V
